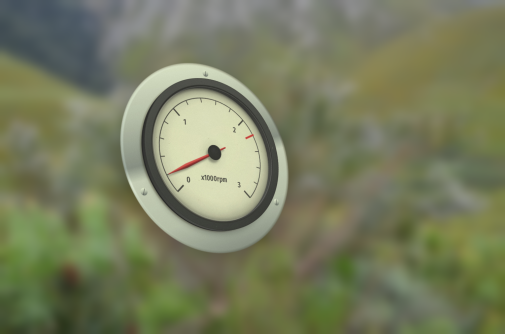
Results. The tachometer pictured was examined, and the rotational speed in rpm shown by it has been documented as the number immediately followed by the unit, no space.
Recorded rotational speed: 200rpm
